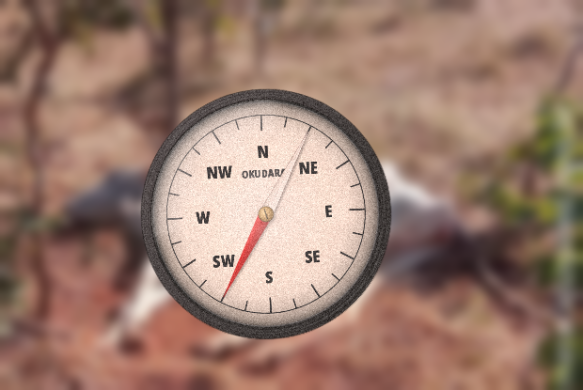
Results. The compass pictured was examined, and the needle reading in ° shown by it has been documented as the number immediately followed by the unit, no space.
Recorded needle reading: 210°
